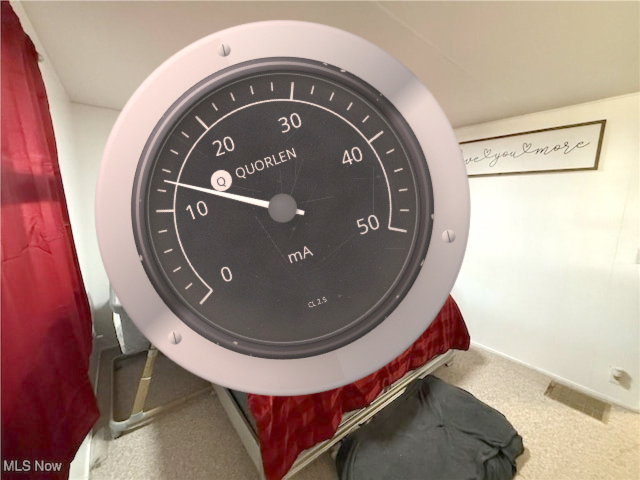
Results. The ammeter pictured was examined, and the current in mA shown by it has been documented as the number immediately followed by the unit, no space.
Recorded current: 13mA
